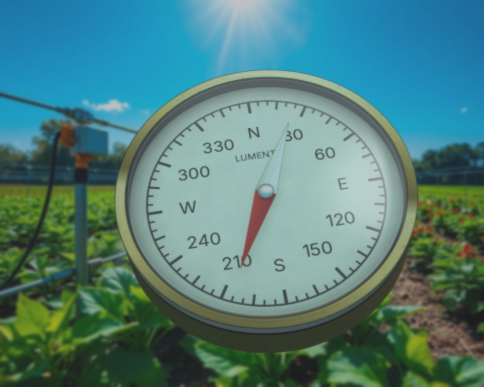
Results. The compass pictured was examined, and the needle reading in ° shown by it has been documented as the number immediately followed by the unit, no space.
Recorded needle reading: 205°
